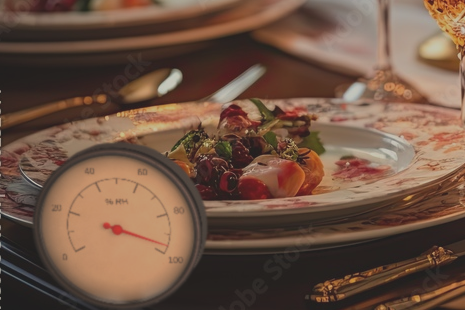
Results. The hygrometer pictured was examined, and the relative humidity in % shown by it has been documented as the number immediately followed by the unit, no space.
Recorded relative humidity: 95%
